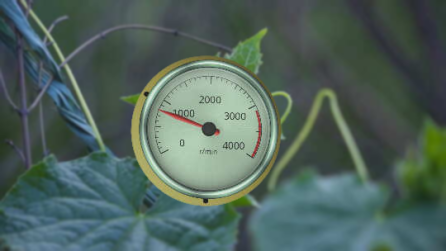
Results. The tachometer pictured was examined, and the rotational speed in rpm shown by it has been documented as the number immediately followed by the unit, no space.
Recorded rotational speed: 800rpm
